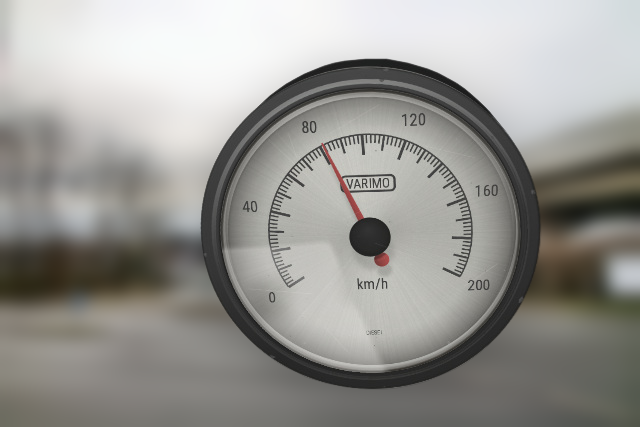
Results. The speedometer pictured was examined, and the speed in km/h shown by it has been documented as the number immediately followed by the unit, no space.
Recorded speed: 82km/h
